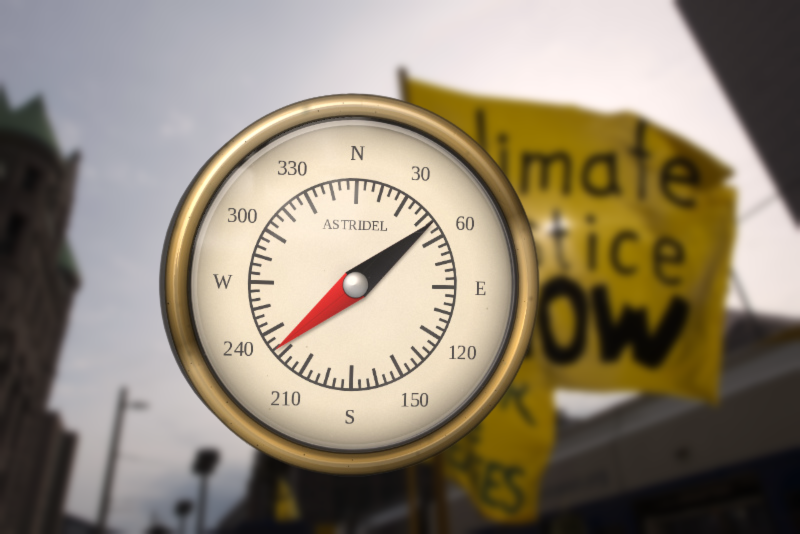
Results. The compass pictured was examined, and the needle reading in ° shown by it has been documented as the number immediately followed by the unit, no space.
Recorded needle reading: 230°
